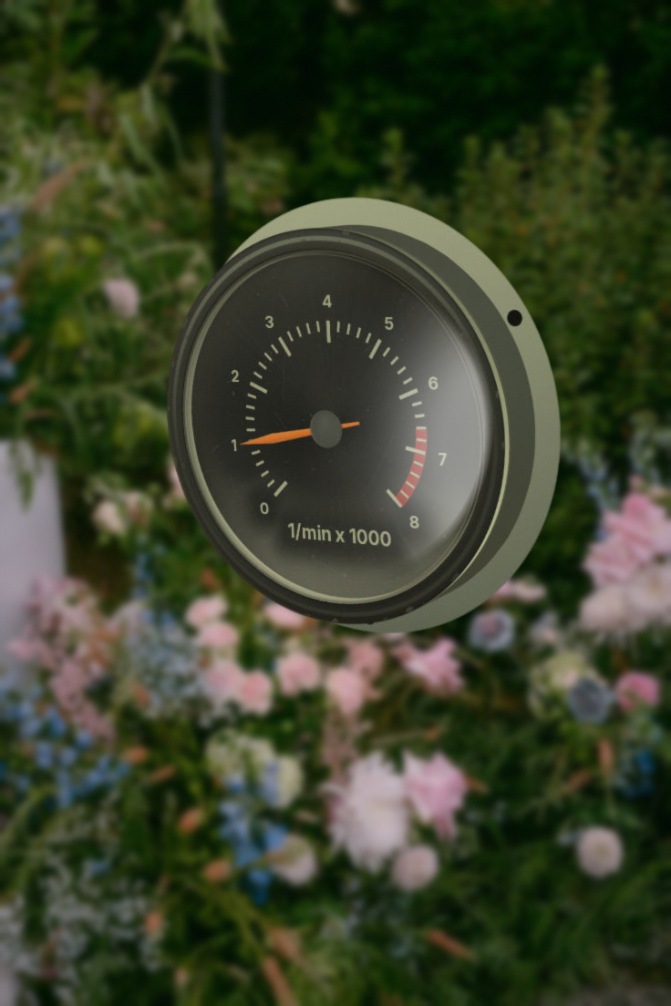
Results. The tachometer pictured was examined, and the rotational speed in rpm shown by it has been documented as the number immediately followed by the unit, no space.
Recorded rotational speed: 1000rpm
